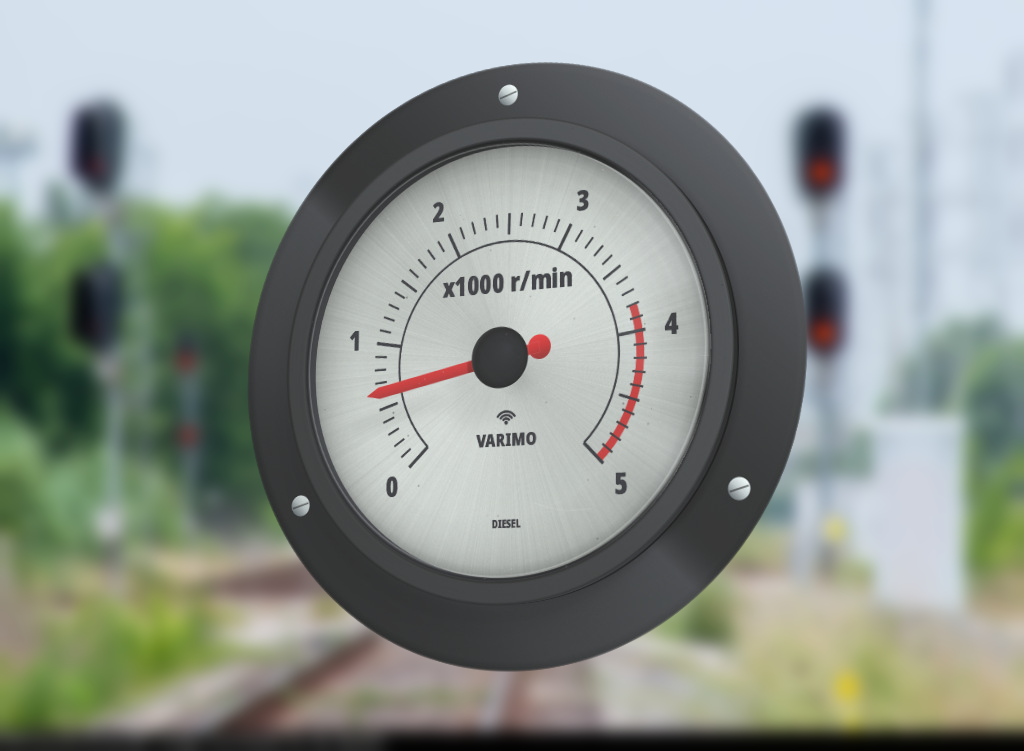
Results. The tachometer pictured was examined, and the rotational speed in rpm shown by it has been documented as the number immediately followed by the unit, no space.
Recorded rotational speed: 600rpm
